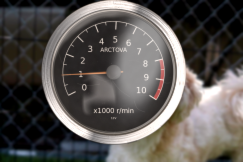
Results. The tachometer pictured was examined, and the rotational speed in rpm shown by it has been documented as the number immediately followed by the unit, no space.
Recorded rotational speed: 1000rpm
